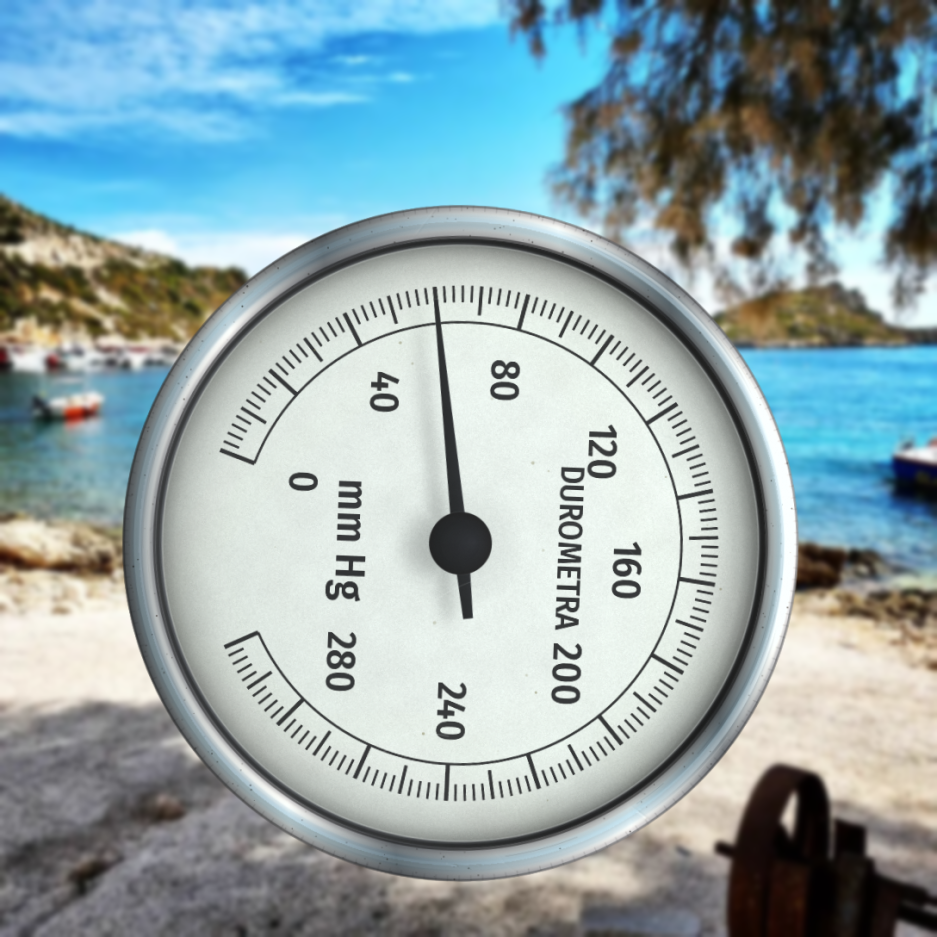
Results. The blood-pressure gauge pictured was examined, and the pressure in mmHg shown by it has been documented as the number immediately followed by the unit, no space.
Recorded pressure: 60mmHg
